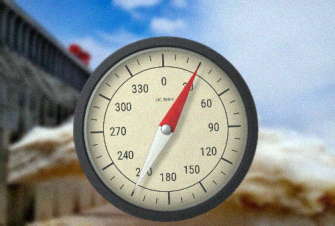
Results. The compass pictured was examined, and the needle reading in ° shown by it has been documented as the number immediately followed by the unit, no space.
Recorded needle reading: 30°
